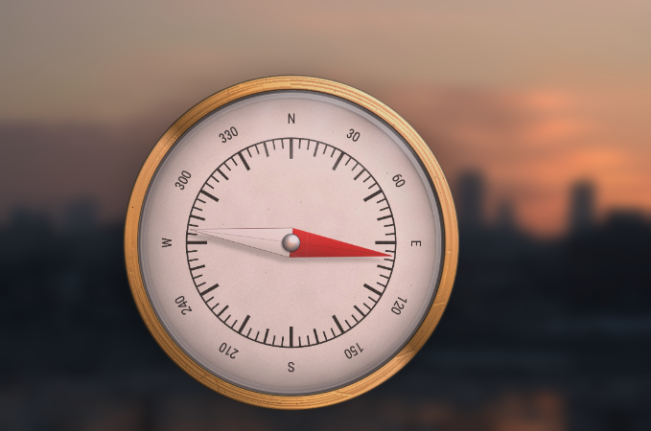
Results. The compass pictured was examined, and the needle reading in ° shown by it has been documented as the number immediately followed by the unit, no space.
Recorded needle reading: 97.5°
